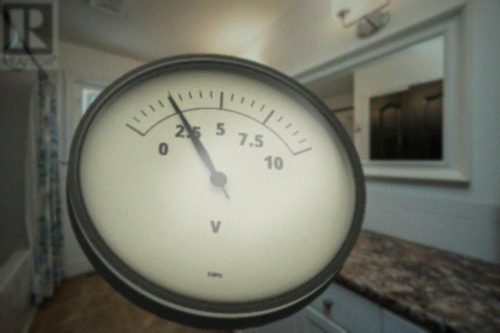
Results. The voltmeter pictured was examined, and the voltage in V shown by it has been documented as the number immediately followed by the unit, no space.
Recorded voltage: 2.5V
